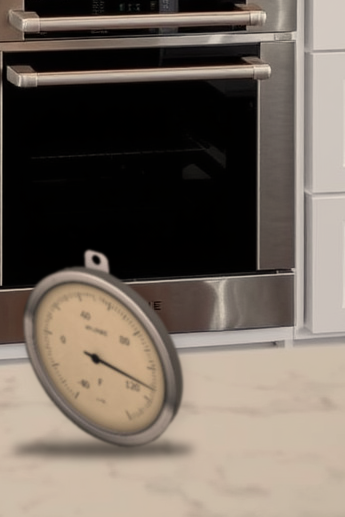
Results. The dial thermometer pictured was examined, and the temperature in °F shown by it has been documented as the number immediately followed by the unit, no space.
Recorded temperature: 110°F
